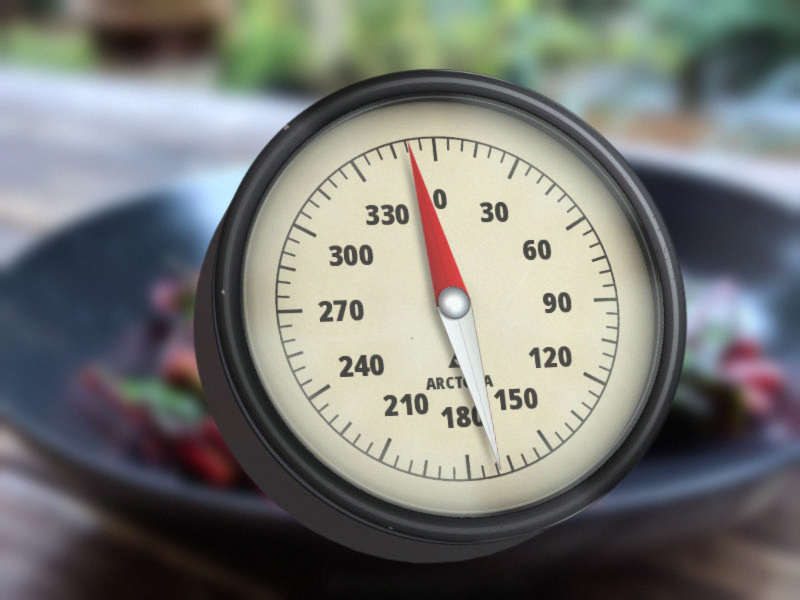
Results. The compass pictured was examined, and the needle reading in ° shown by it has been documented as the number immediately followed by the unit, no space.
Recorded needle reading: 350°
